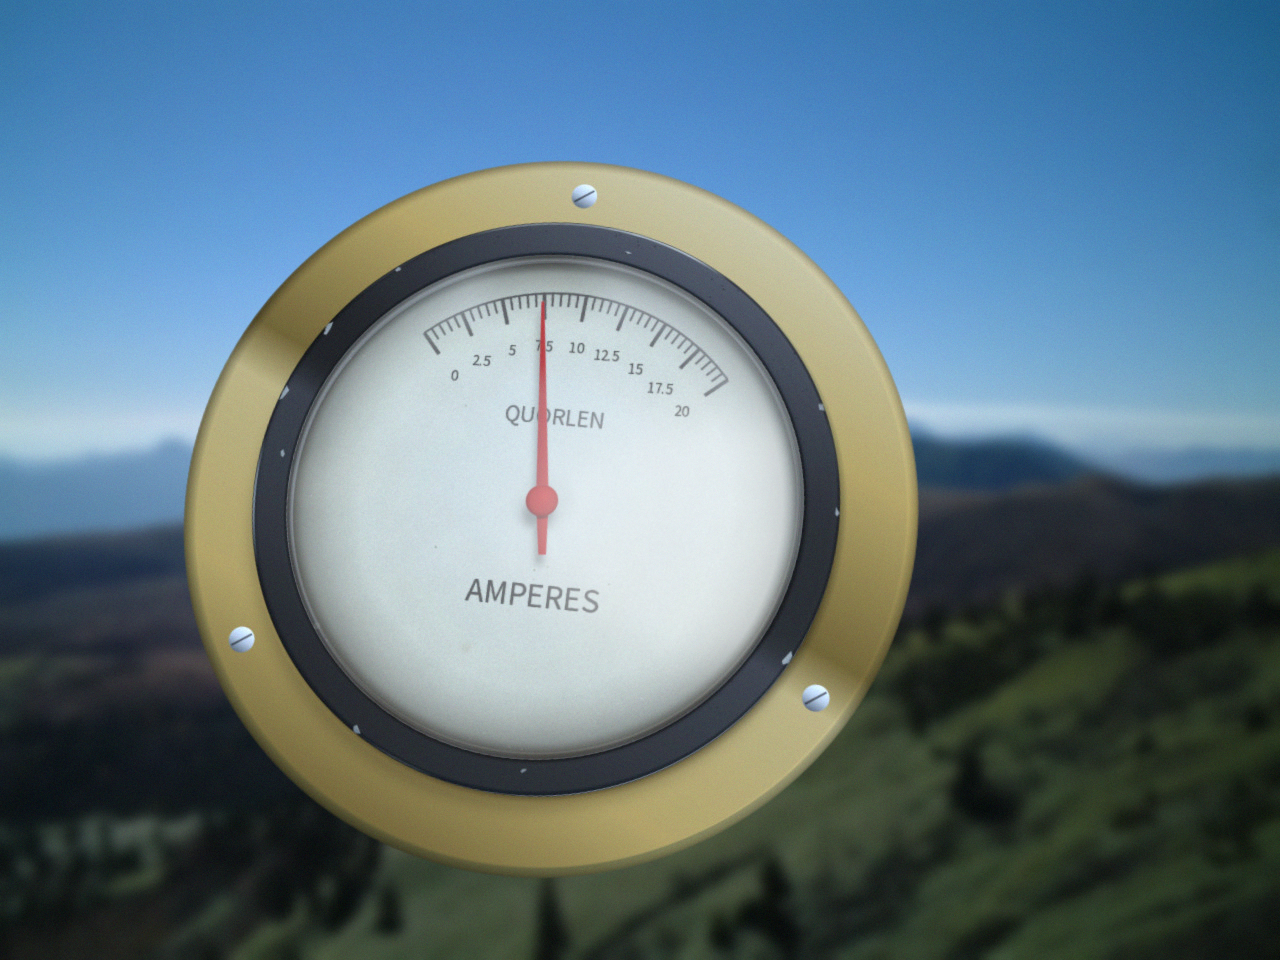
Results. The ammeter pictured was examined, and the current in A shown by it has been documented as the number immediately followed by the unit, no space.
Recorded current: 7.5A
